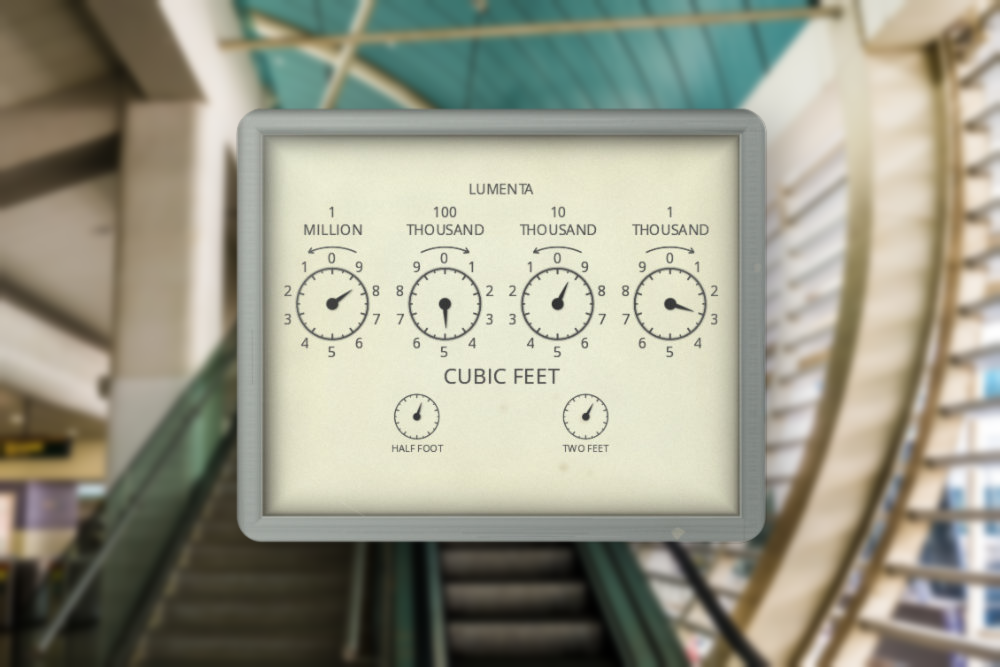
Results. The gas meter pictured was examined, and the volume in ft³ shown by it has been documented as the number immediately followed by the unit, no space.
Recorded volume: 849300ft³
